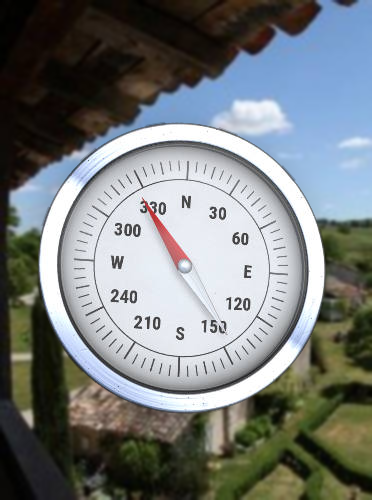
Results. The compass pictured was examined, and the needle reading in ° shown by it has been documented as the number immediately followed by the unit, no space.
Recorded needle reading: 325°
